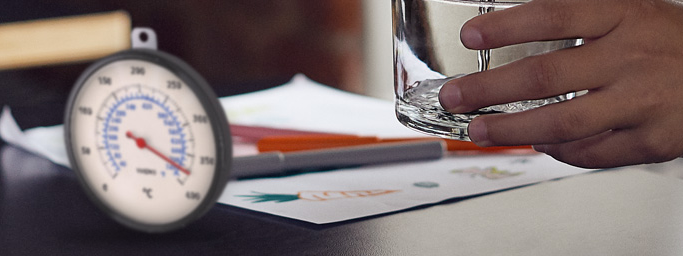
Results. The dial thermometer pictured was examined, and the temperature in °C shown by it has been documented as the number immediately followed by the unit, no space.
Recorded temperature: 375°C
